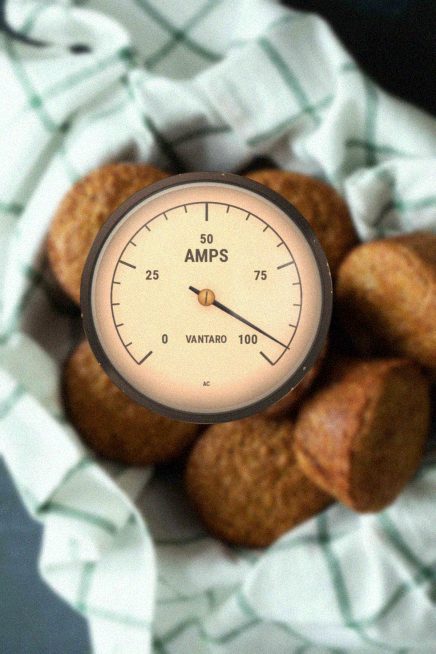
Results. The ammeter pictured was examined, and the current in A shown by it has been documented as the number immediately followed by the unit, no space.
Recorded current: 95A
